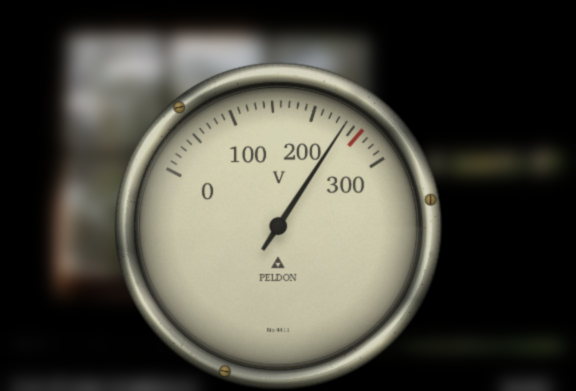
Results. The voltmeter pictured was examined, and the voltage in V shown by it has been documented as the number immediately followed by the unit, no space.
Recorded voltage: 240V
